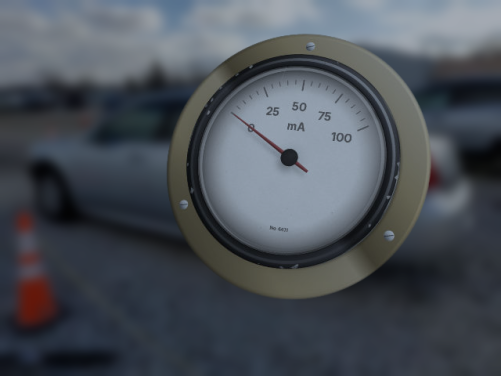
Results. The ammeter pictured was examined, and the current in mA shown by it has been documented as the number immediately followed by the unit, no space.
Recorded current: 0mA
